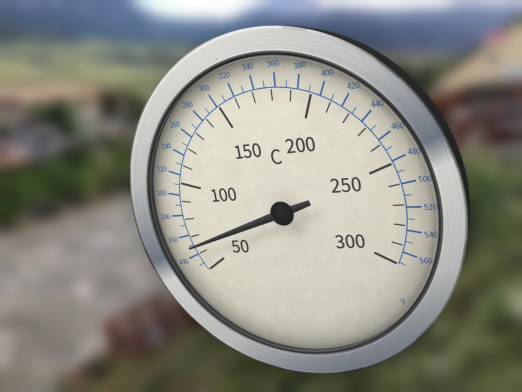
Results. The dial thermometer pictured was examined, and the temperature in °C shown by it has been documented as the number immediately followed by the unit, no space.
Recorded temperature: 65°C
